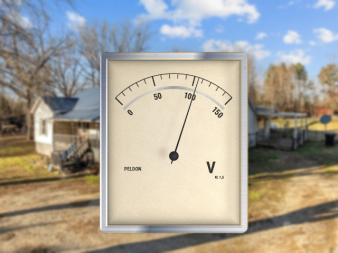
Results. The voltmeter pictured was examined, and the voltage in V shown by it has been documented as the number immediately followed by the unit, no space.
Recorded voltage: 105V
